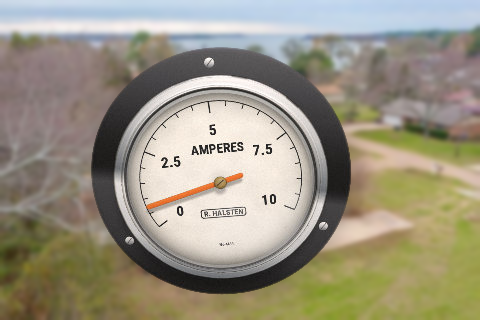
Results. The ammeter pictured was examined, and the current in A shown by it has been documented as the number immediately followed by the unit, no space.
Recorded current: 0.75A
